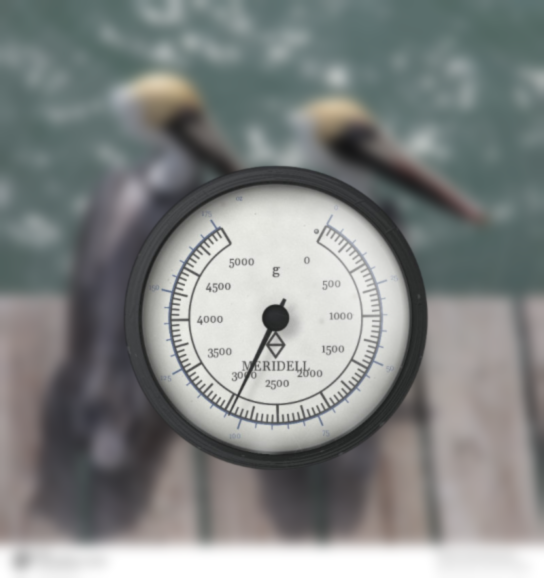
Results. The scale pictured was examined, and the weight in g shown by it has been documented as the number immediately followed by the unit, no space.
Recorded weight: 2950g
